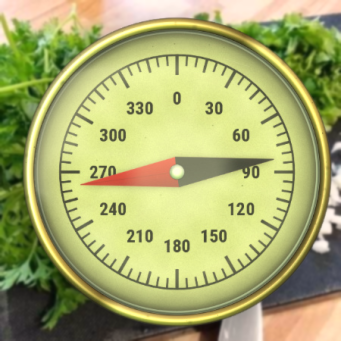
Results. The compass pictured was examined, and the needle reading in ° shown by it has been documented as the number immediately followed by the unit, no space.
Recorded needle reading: 262.5°
